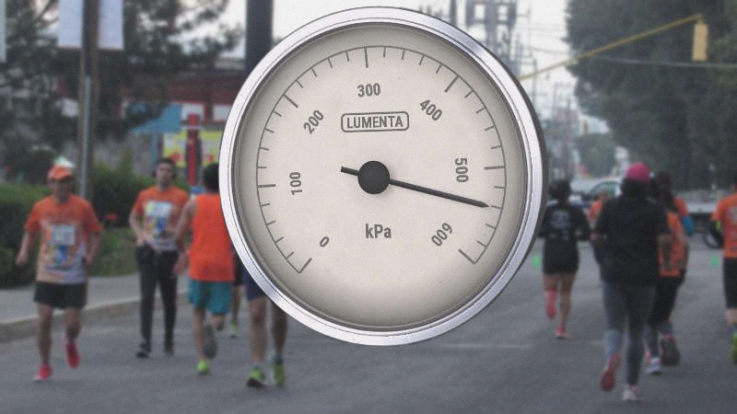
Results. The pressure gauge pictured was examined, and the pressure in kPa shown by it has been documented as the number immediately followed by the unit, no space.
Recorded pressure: 540kPa
